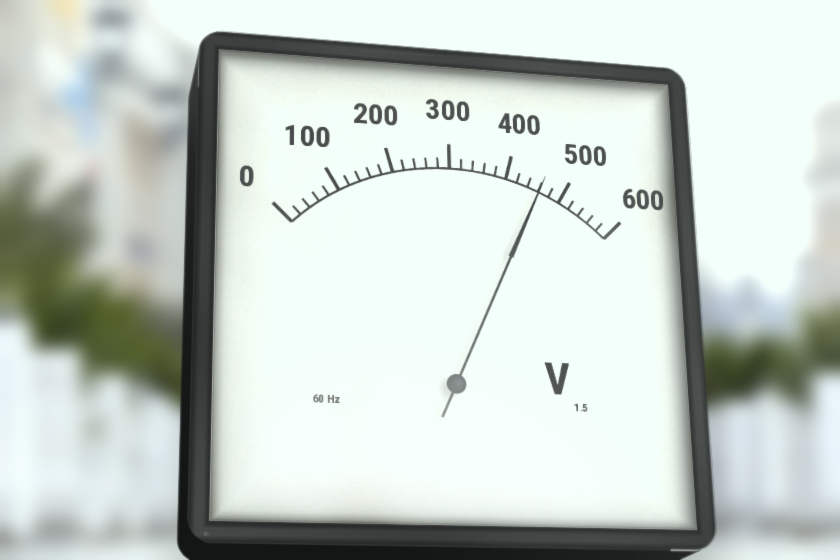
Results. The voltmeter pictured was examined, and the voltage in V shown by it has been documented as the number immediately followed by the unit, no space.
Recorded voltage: 460V
